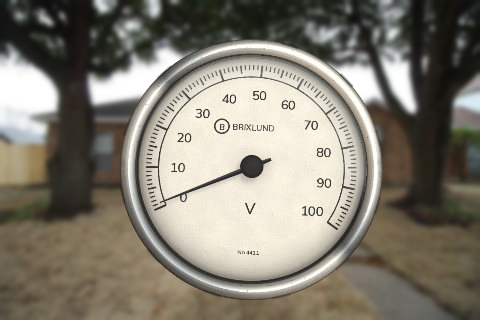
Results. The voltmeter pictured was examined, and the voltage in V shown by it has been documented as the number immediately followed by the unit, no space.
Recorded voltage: 1V
